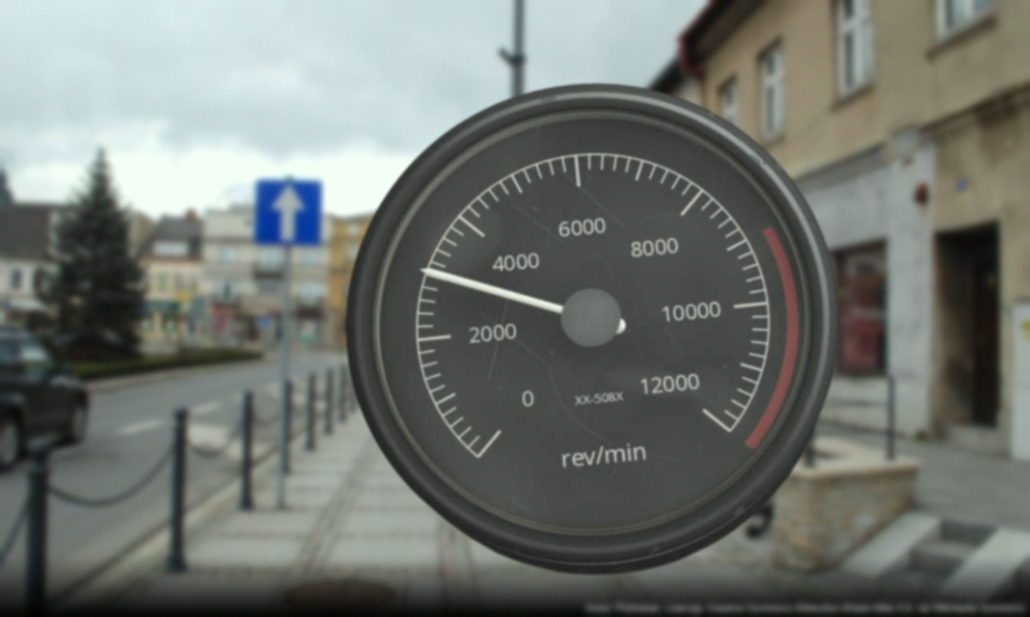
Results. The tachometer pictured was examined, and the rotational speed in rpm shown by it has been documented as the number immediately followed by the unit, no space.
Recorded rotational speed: 3000rpm
